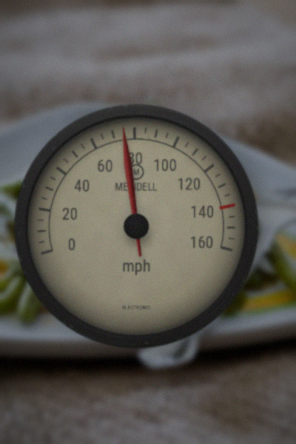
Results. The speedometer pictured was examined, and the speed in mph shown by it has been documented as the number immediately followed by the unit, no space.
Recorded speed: 75mph
